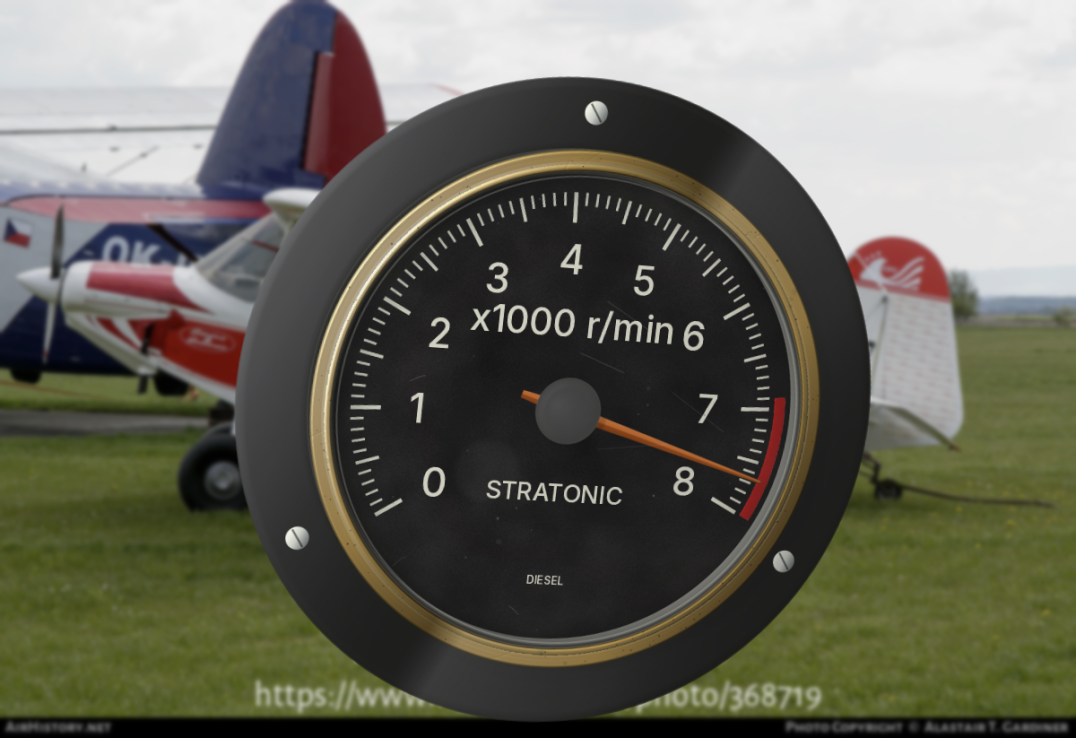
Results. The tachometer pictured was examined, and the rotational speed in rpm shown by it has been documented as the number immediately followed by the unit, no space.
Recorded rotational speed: 7650rpm
